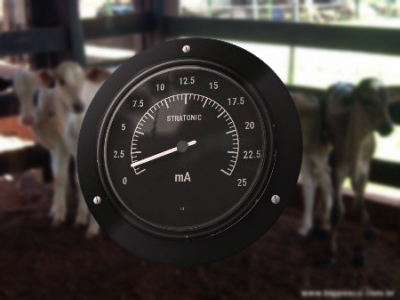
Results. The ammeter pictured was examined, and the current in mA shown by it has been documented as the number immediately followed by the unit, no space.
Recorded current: 1mA
